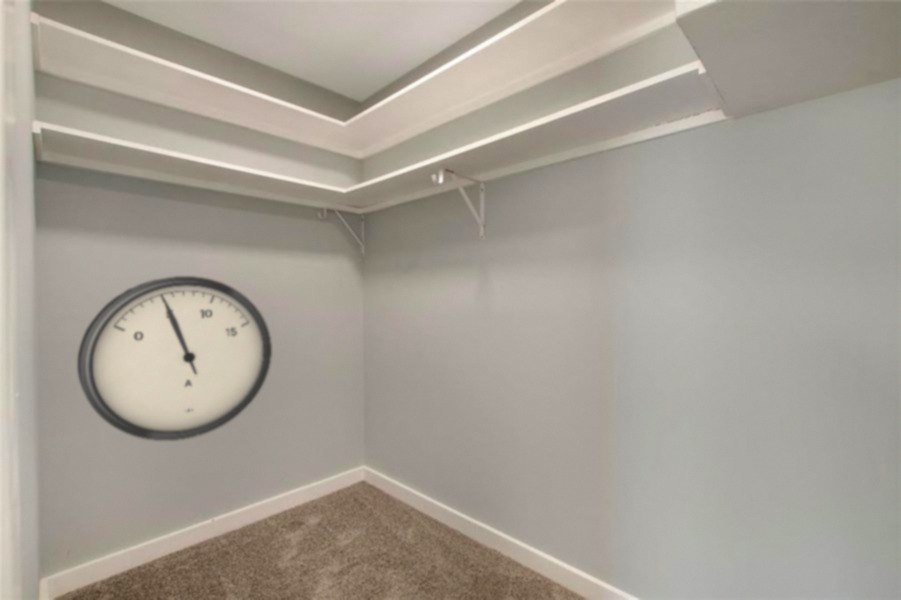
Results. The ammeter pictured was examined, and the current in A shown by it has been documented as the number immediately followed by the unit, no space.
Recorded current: 5A
